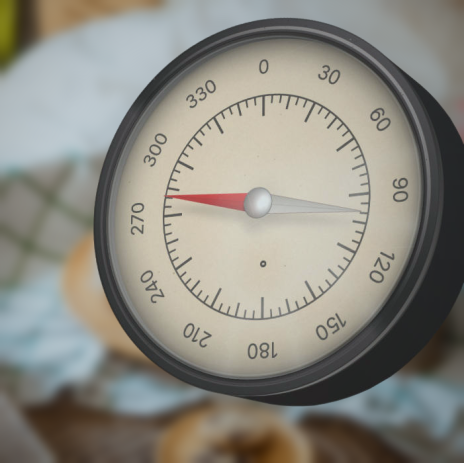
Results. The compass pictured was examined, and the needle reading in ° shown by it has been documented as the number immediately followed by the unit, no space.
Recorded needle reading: 280°
